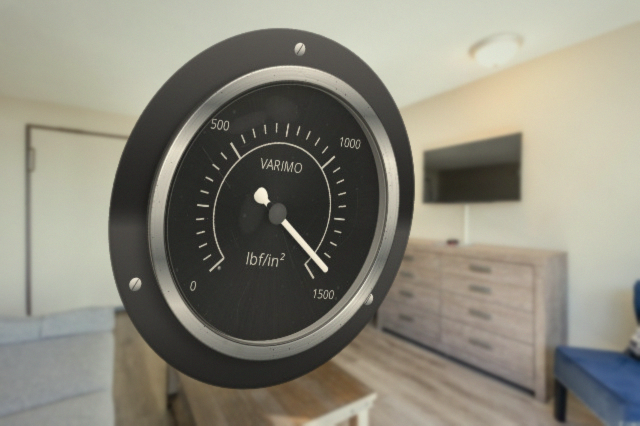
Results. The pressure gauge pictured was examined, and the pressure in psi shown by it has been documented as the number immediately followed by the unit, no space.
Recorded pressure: 1450psi
